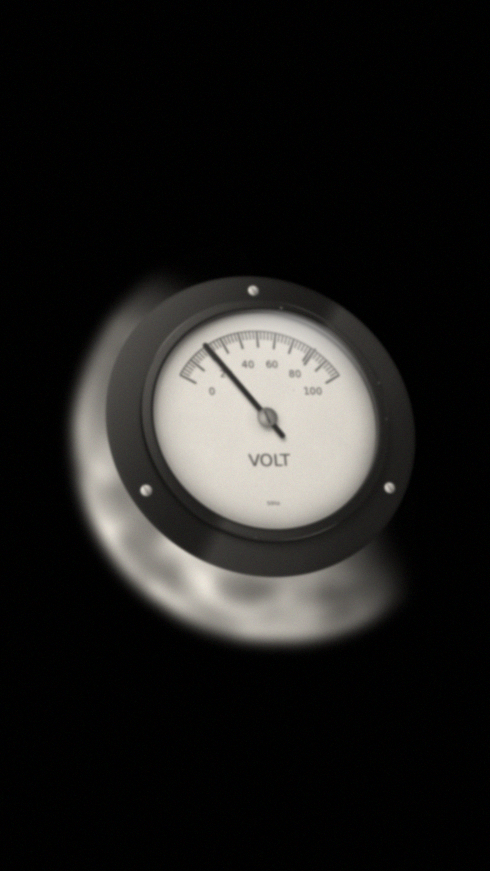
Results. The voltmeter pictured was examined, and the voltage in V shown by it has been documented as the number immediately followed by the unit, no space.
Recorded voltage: 20V
